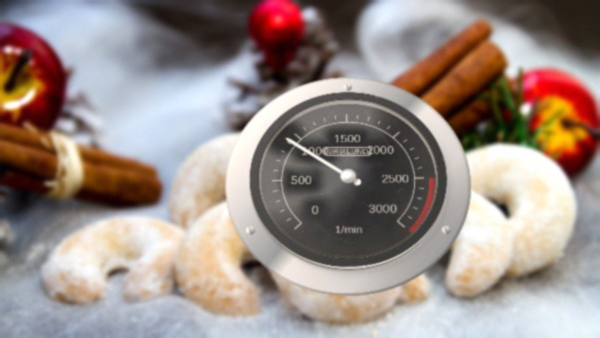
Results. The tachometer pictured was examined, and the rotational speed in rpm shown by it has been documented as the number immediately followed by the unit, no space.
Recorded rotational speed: 900rpm
